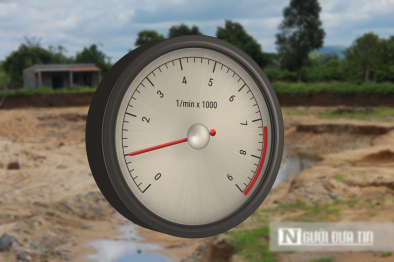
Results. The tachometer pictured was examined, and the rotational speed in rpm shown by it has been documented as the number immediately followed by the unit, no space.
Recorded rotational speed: 1000rpm
